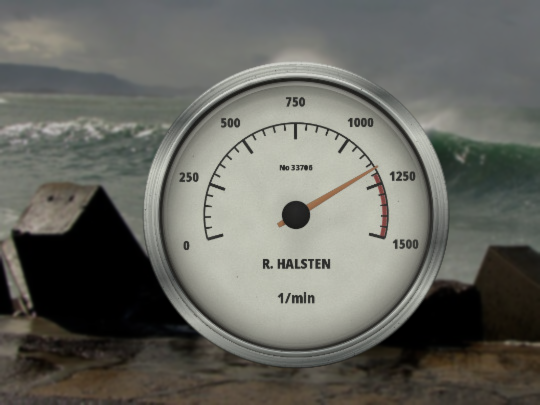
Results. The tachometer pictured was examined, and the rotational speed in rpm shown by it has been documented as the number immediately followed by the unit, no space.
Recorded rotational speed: 1175rpm
